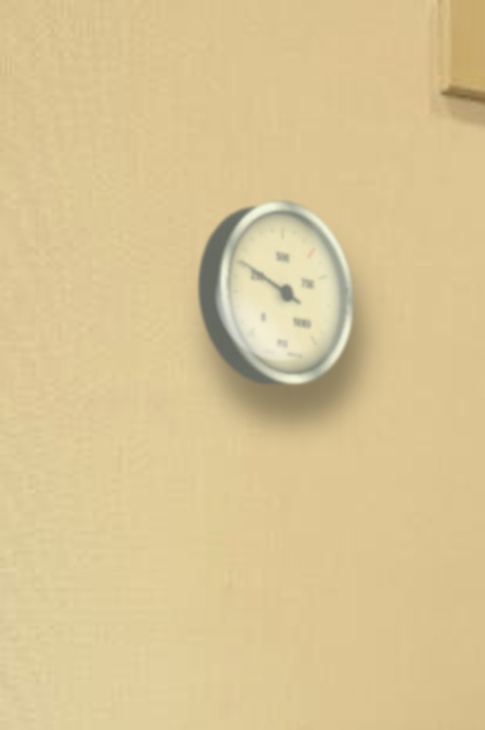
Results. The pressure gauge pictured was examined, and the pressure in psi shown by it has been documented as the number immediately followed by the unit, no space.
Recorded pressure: 250psi
